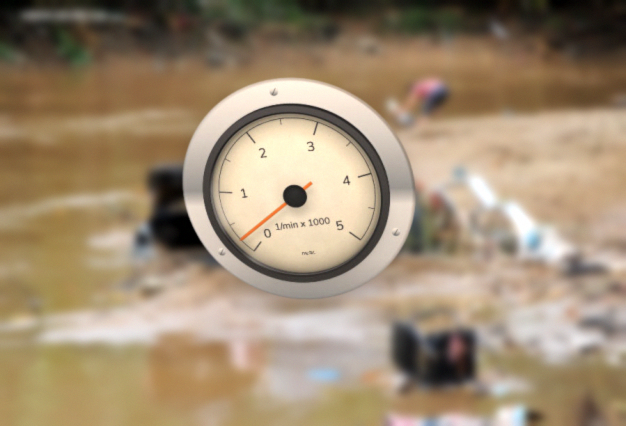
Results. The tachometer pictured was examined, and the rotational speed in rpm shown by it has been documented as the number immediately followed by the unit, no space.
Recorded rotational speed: 250rpm
